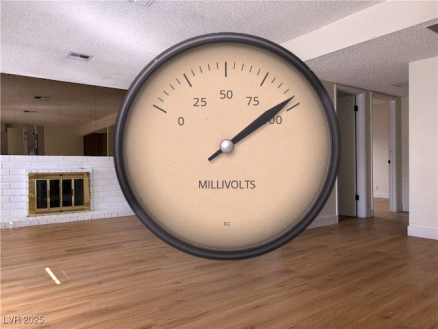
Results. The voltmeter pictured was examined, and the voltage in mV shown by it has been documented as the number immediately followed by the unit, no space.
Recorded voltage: 95mV
